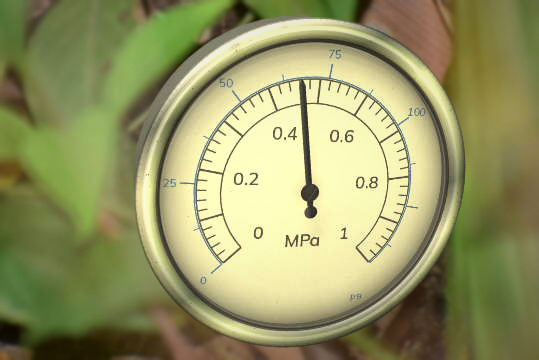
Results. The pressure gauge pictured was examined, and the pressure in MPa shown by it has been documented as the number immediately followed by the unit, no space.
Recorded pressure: 0.46MPa
